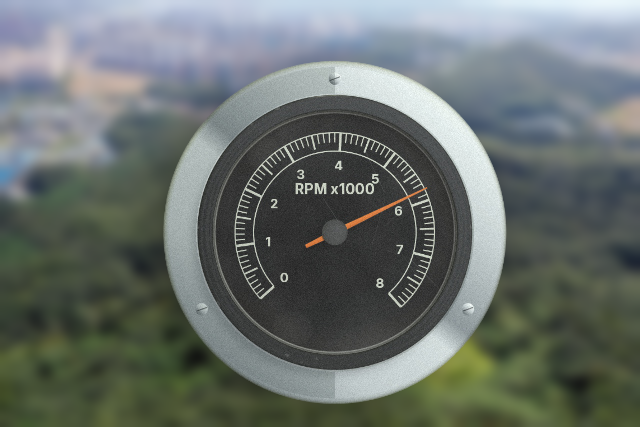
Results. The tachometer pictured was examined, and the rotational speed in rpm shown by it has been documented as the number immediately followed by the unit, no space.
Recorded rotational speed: 5800rpm
